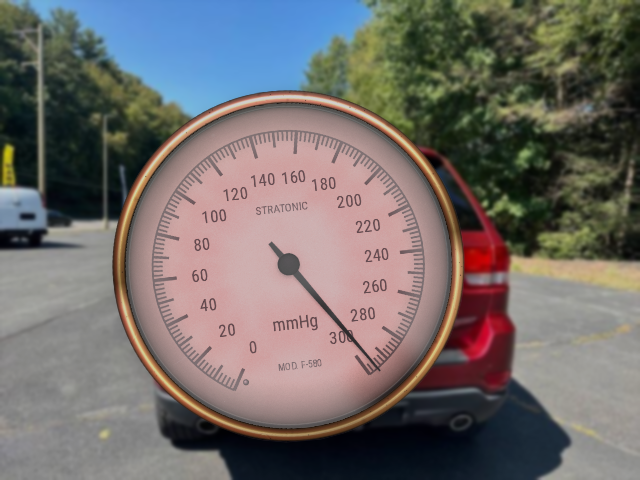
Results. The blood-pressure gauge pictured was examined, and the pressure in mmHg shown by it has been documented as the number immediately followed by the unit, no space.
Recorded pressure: 296mmHg
